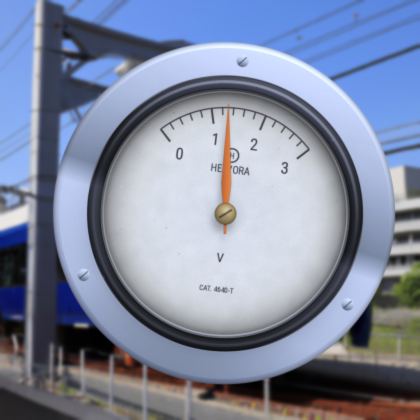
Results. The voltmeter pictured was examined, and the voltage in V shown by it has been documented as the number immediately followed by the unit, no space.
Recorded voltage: 1.3V
